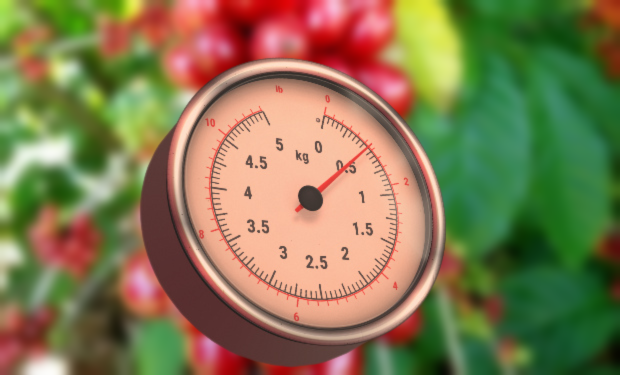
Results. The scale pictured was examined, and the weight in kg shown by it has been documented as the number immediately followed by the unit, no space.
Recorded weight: 0.5kg
